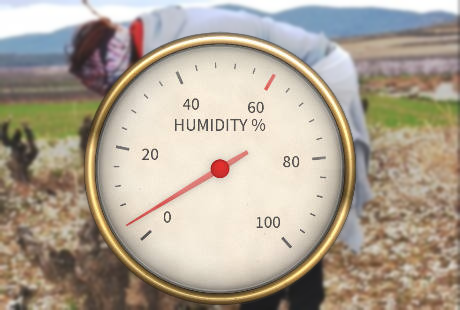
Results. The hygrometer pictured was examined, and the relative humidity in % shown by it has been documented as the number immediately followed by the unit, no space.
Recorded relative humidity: 4%
